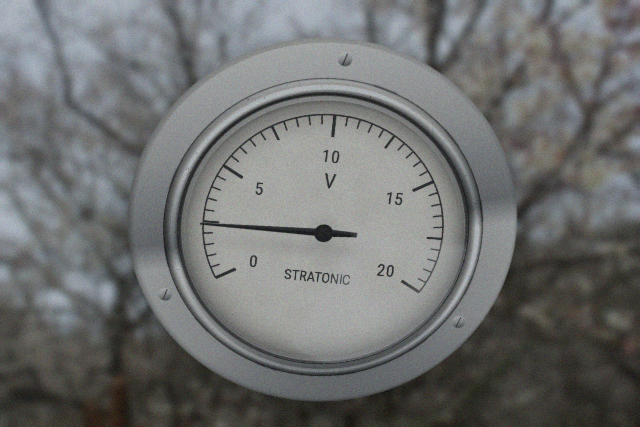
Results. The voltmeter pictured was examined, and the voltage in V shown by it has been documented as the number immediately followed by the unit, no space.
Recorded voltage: 2.5V
